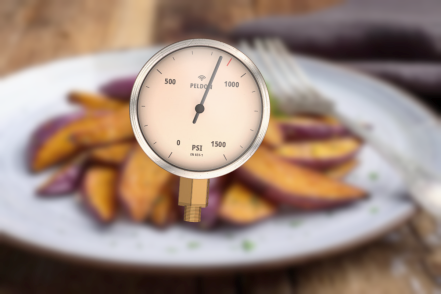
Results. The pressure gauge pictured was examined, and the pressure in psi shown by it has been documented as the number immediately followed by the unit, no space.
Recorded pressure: 850psi
